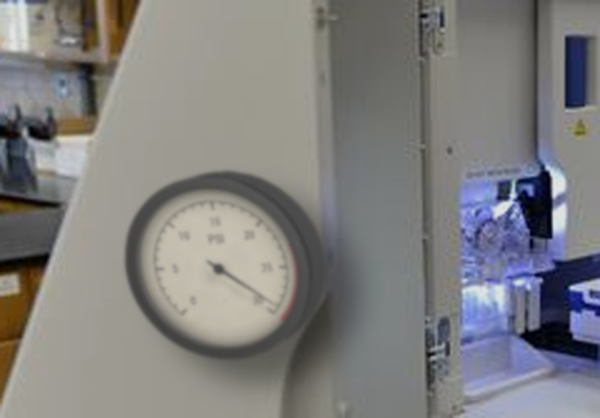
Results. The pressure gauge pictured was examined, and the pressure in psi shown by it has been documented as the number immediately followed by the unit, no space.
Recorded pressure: 29psi
